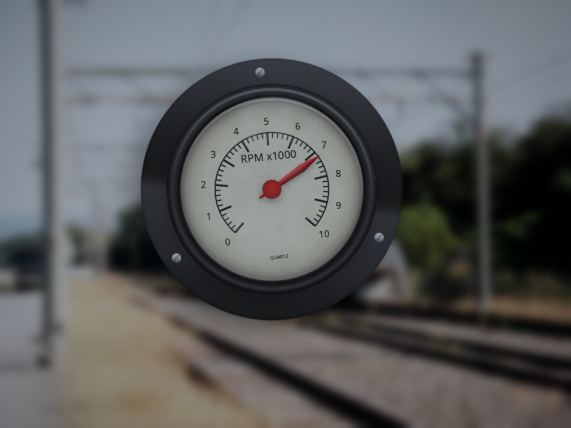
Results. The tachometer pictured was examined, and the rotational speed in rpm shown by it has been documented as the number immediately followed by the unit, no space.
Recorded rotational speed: 7200rpm
